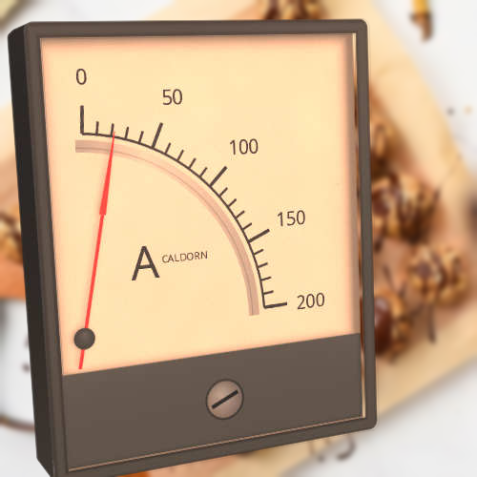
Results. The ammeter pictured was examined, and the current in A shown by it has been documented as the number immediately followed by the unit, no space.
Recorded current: 20A
